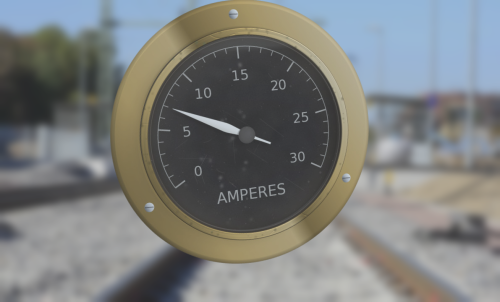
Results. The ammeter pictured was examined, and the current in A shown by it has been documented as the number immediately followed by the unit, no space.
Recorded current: 7A
